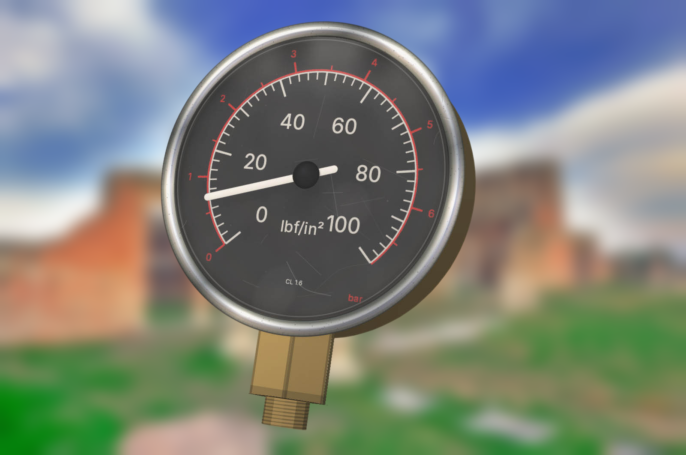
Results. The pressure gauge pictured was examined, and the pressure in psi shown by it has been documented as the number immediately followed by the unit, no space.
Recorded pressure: 10psi
